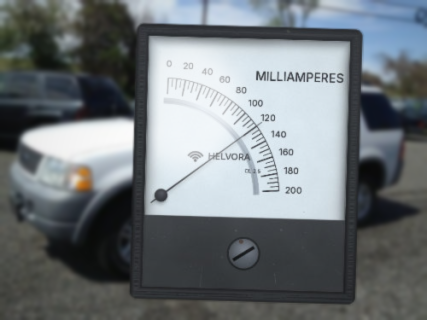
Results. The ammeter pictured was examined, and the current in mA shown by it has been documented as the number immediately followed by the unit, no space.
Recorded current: 120mA
